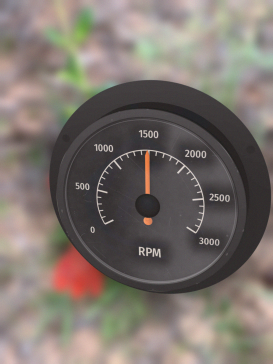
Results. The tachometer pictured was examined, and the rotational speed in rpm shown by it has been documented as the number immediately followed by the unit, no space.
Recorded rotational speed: 1500rpm
